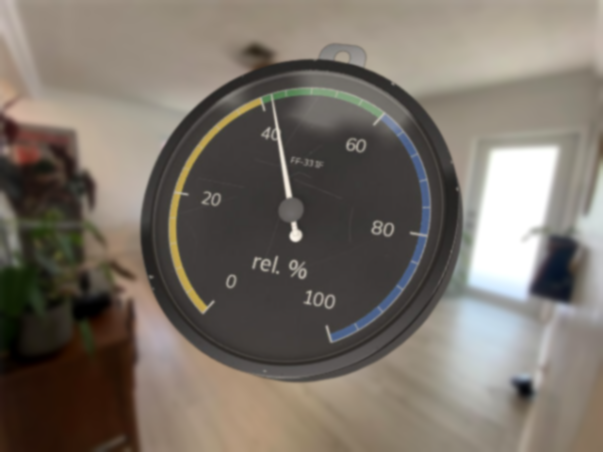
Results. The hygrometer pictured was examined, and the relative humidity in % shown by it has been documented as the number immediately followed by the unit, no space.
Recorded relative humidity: 42%
